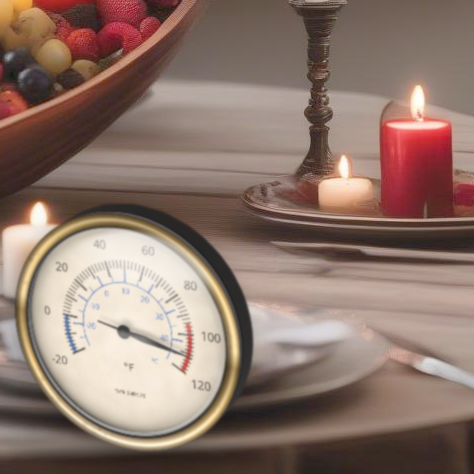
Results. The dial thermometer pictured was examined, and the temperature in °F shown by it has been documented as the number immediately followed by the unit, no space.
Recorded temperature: 110°F
